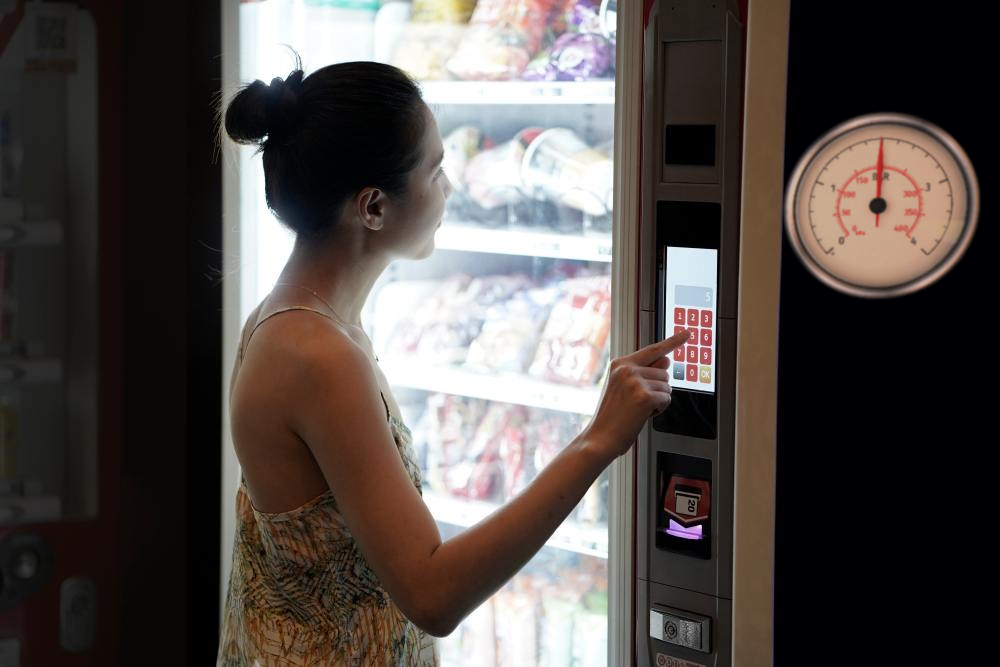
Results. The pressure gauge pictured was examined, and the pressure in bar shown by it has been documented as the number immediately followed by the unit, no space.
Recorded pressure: 2bar
